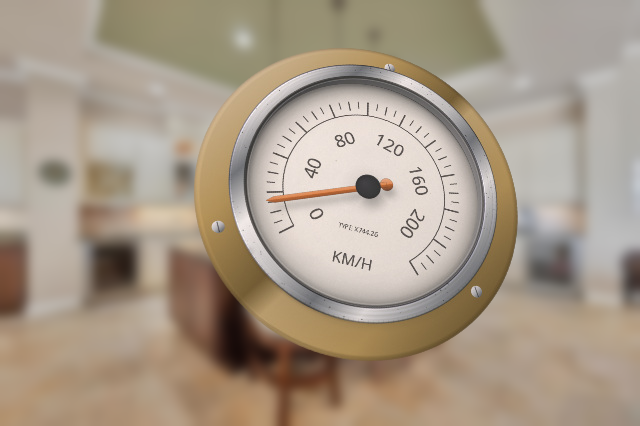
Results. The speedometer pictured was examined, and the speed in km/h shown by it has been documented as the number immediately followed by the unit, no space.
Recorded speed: 15km/h
